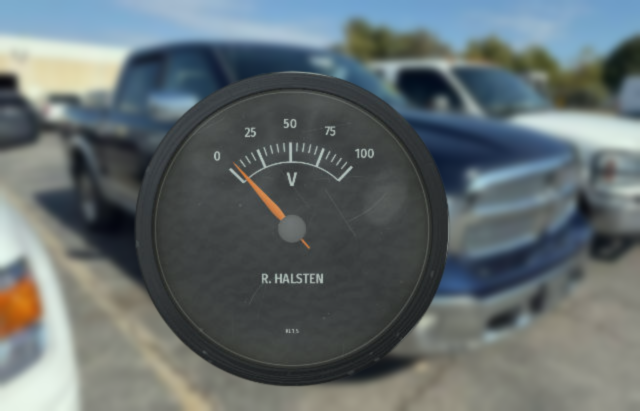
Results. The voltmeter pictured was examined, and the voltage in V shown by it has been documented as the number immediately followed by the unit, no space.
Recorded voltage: 5V
